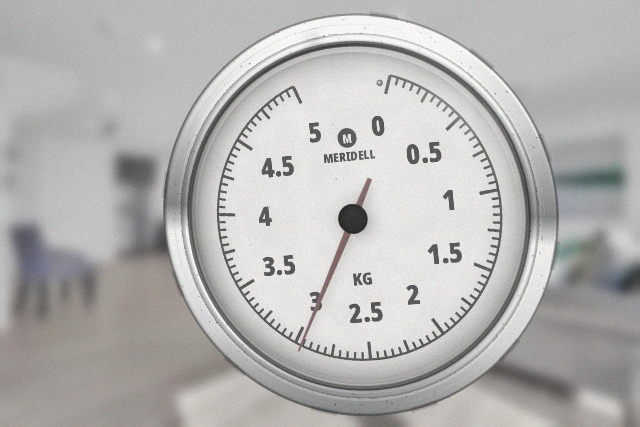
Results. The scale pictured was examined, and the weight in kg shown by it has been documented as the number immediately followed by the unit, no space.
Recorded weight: 2.95kg
